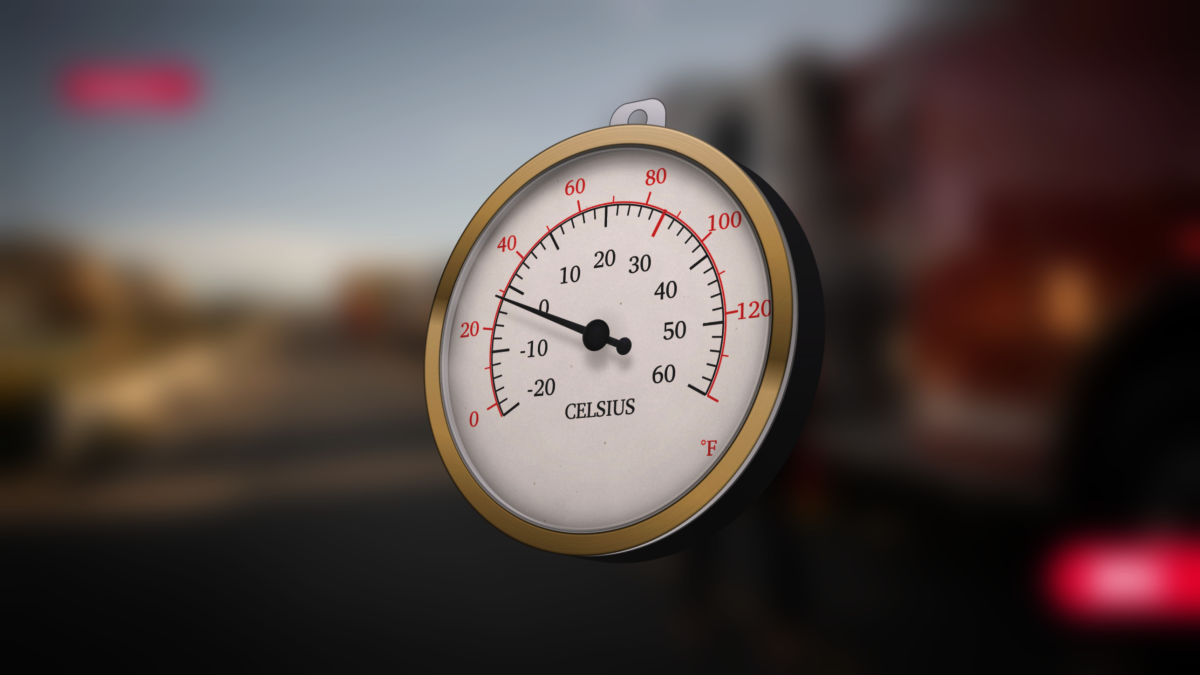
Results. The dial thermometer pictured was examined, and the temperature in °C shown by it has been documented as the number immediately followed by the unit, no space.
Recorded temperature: -2°C
